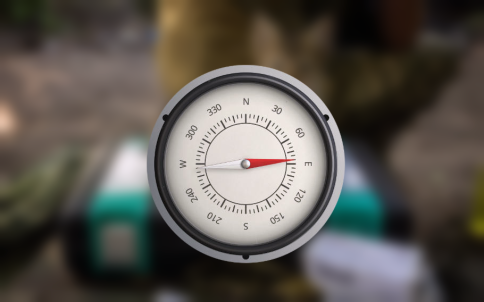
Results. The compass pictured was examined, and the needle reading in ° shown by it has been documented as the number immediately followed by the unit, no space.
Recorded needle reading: 85°
